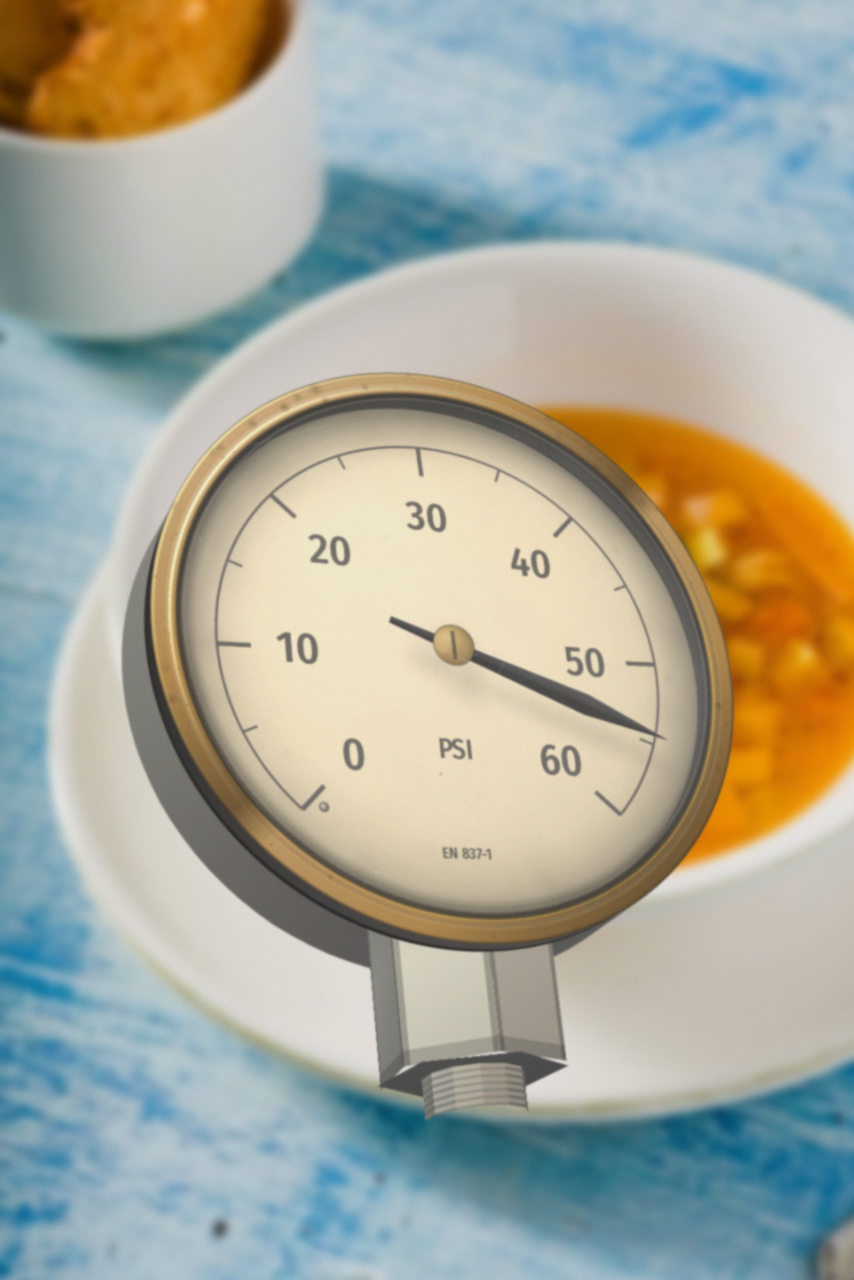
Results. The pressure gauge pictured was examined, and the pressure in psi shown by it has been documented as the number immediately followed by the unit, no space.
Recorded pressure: 55psi
